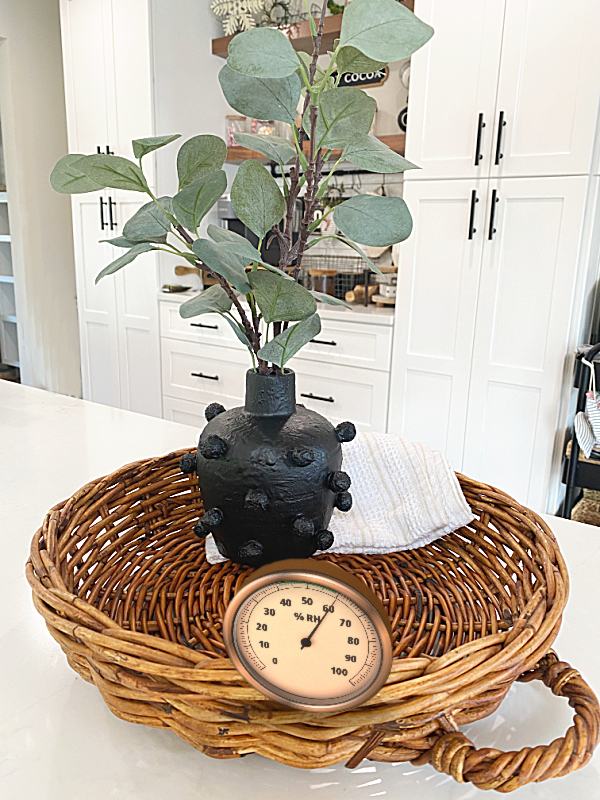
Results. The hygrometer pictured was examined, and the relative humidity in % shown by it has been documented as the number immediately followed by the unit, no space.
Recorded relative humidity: 60%
